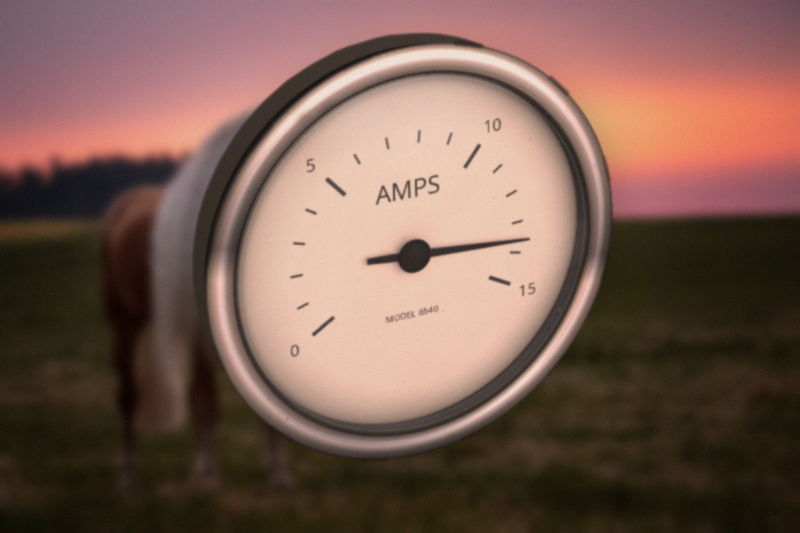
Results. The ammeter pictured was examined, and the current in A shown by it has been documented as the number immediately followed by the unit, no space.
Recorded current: 13.5A
